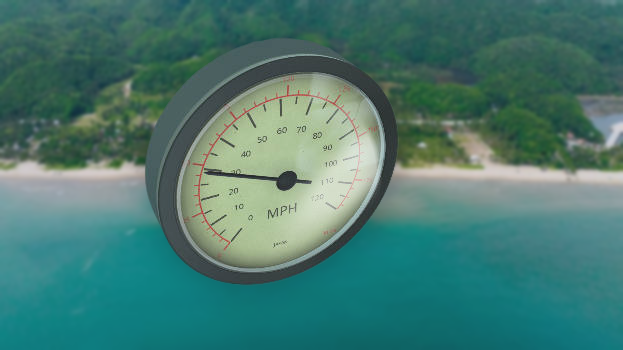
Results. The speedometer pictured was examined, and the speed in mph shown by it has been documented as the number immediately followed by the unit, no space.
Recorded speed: 30mph
